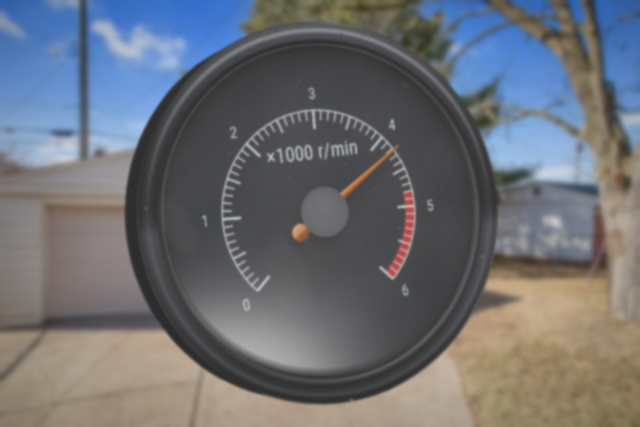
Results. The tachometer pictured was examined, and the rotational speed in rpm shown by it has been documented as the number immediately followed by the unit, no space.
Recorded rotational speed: 4200rpm
